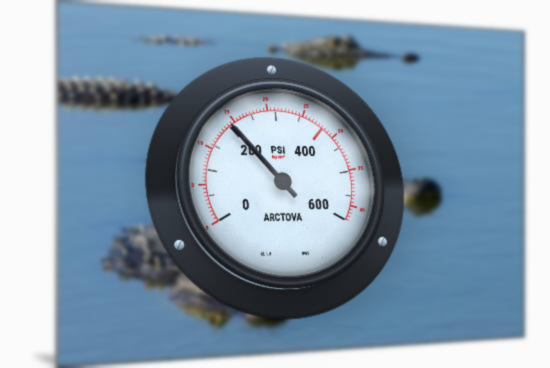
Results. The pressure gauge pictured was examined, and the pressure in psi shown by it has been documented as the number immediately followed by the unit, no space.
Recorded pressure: 200psi
